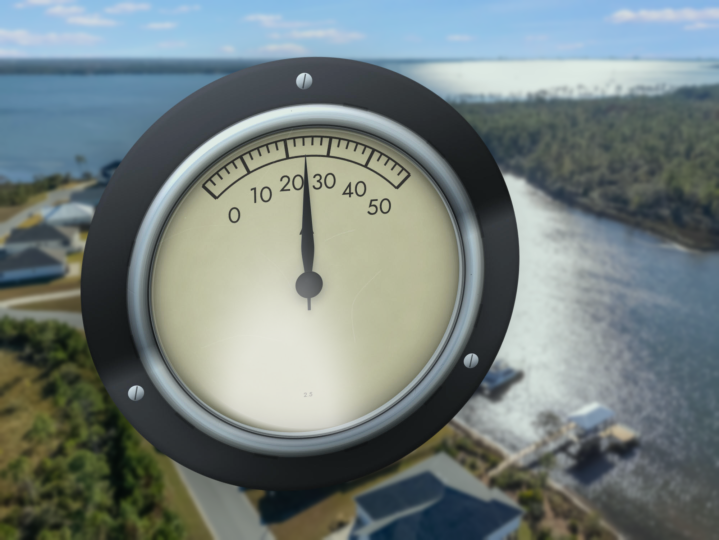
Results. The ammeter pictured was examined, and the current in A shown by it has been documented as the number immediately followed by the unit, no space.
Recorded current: 24A
